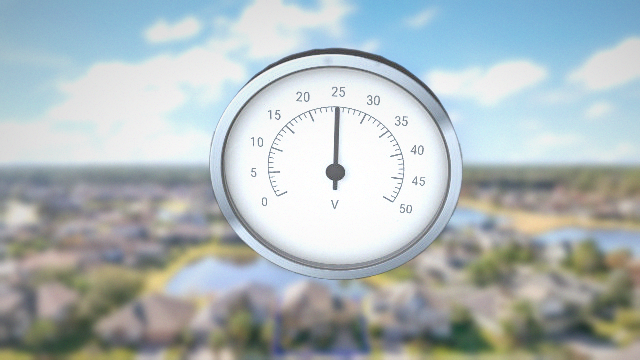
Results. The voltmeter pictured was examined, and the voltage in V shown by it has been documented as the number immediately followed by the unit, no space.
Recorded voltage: 25V
